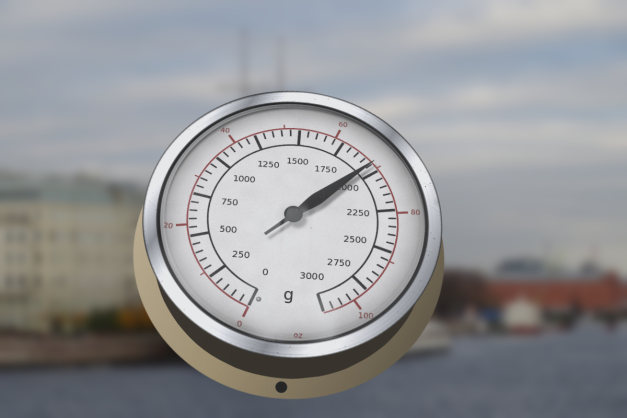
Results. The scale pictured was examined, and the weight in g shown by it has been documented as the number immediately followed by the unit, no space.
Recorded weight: 1950g
